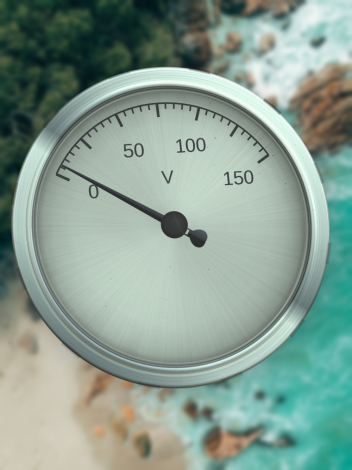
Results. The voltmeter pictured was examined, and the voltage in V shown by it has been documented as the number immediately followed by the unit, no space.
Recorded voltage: 5V
